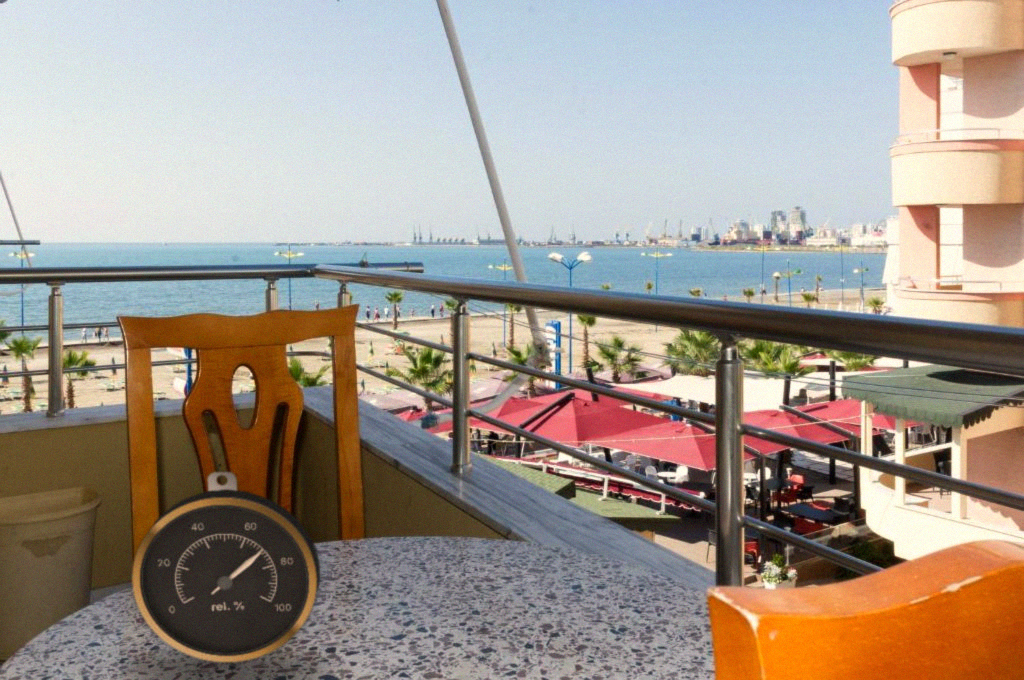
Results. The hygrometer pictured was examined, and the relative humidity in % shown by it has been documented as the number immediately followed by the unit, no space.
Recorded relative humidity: 70%
